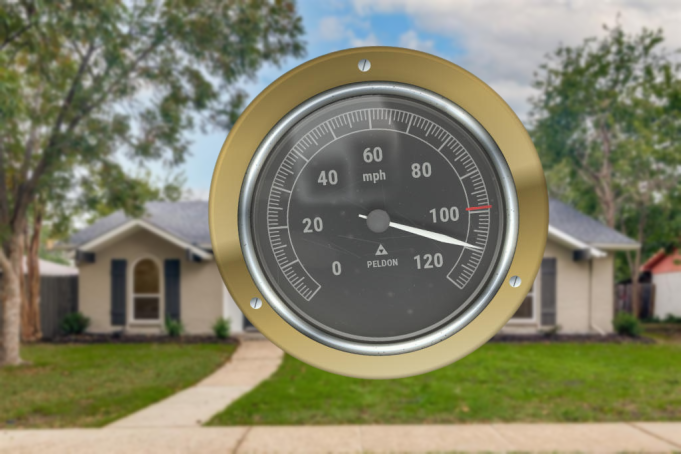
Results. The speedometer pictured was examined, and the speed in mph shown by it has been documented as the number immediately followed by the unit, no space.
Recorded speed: 109mph
